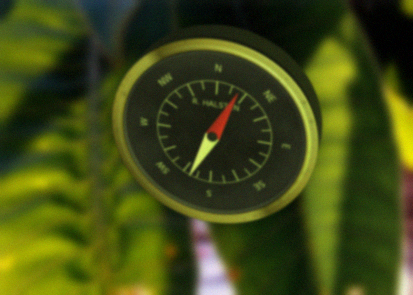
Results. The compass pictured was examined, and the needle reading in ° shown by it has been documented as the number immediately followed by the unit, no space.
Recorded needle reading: 22.5°
